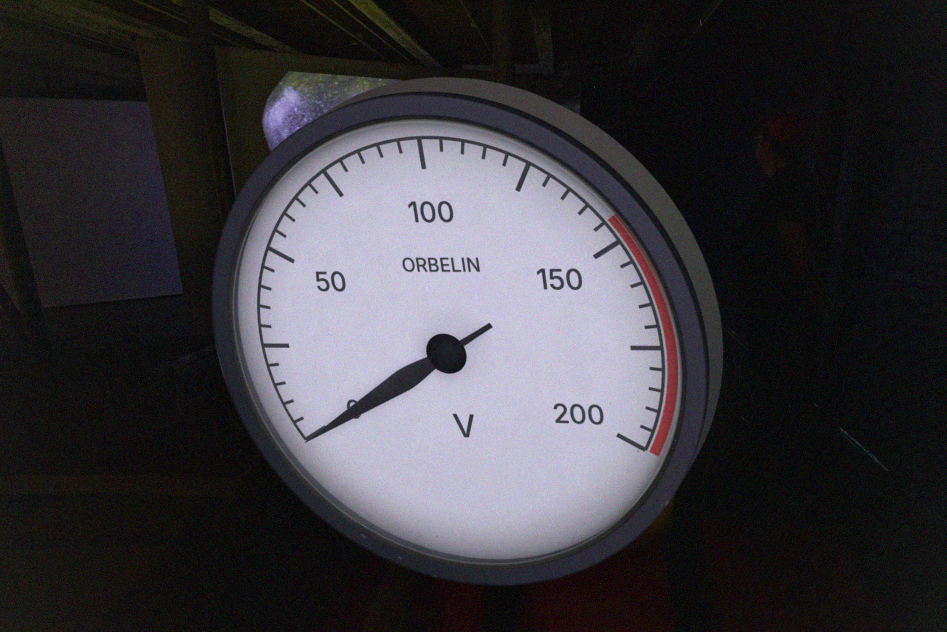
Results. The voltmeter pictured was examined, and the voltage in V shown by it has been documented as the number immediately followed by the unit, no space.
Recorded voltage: 0V
